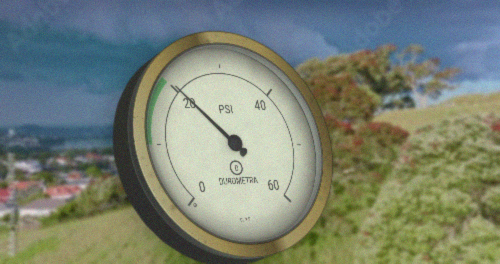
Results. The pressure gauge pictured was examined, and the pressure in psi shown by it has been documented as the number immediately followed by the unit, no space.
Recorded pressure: 20psi
